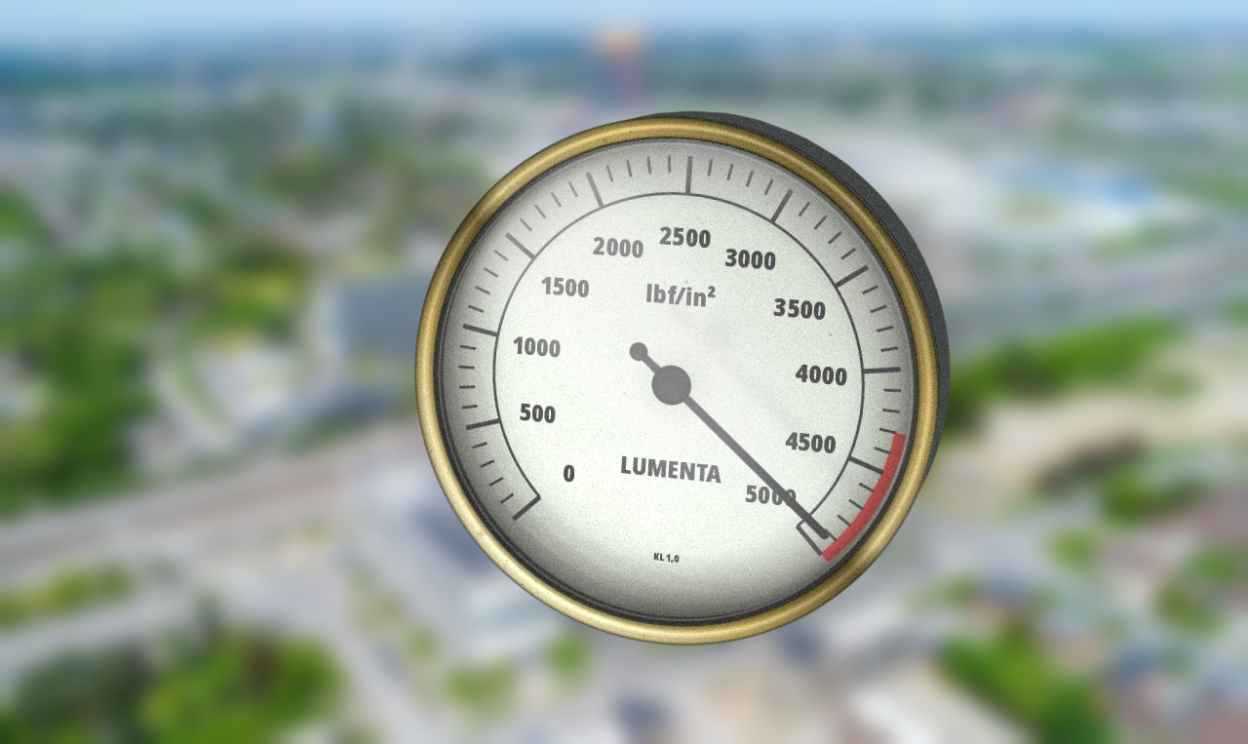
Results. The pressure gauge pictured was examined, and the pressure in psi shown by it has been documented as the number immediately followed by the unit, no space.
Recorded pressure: 4900psi
